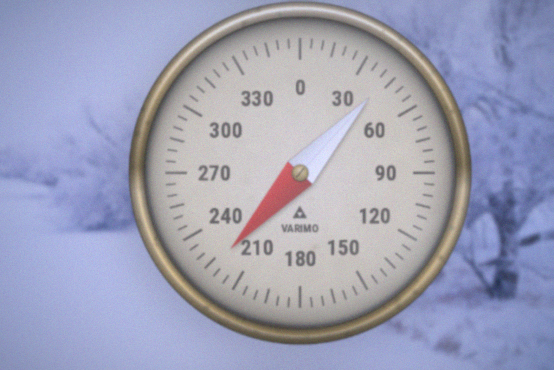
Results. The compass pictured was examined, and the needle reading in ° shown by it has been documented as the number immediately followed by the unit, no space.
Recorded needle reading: 222.5°
